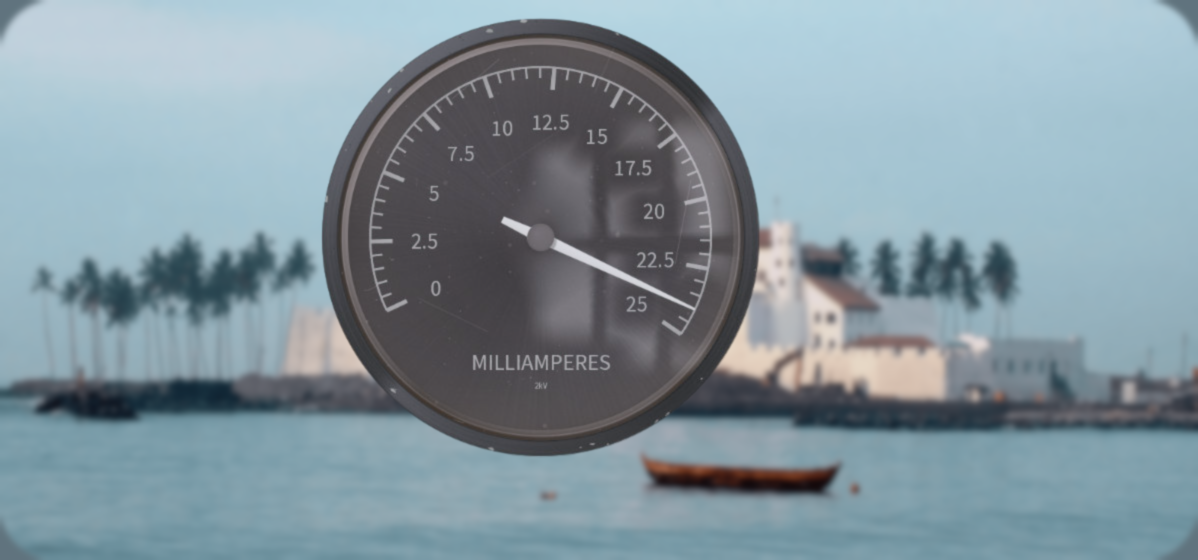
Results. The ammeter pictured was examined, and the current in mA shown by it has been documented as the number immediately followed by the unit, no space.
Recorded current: 24mA
